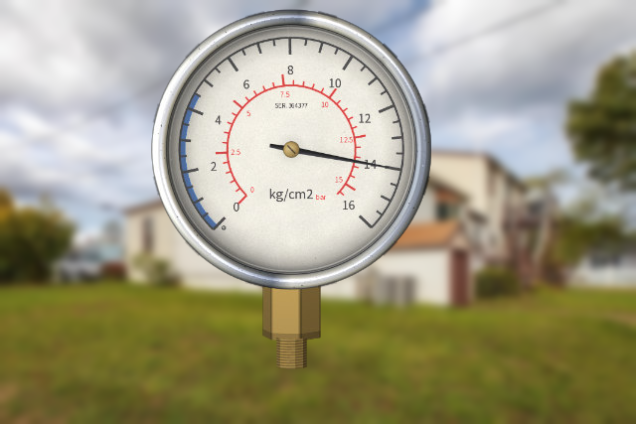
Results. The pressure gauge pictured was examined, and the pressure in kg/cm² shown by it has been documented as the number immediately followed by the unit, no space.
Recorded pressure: 14kg/cm²
